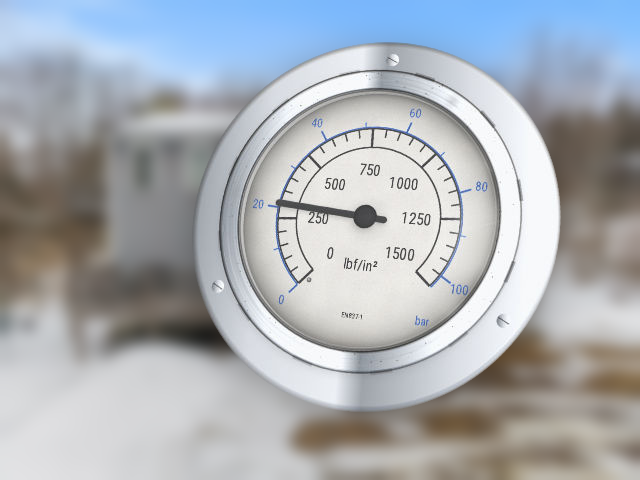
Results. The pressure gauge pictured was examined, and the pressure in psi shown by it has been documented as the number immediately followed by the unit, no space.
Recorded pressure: 300psi
